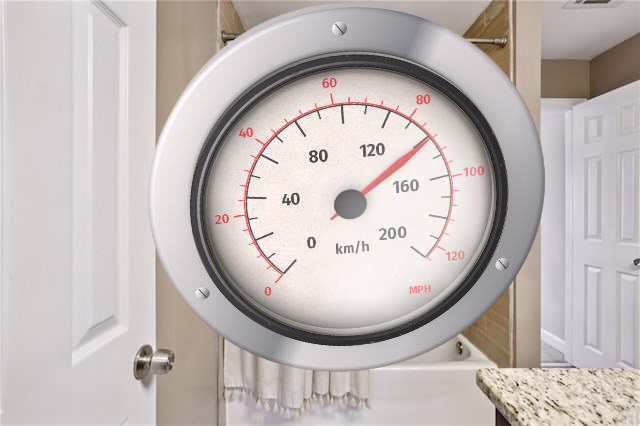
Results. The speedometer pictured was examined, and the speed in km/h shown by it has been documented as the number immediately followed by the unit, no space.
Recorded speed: 140km/h
